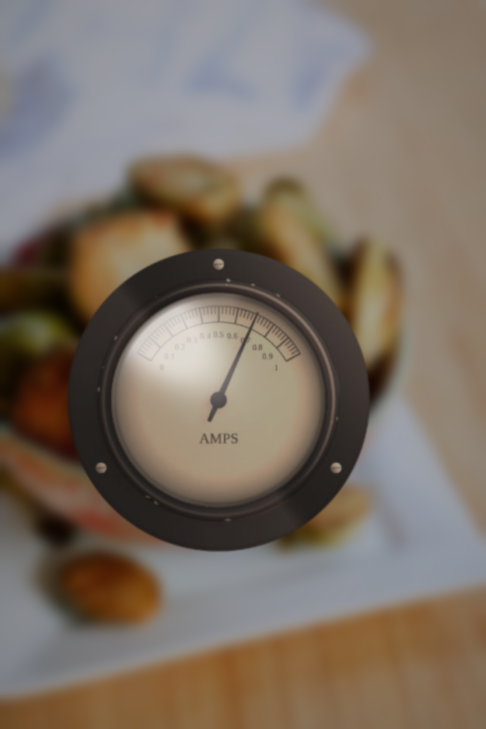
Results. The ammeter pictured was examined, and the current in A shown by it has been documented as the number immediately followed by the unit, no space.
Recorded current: 0.7A
